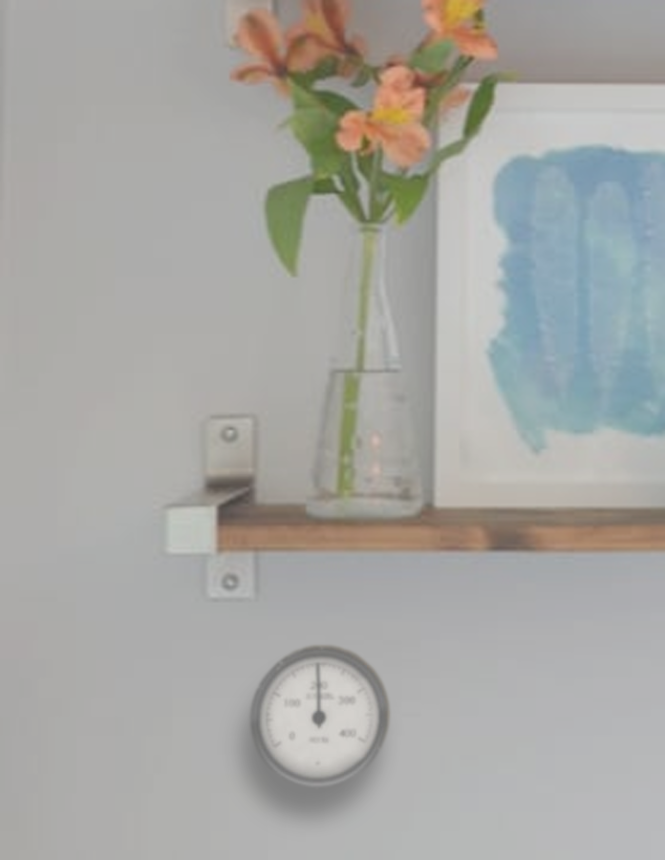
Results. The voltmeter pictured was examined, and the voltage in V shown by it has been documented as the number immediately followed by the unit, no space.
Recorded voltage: 200V
